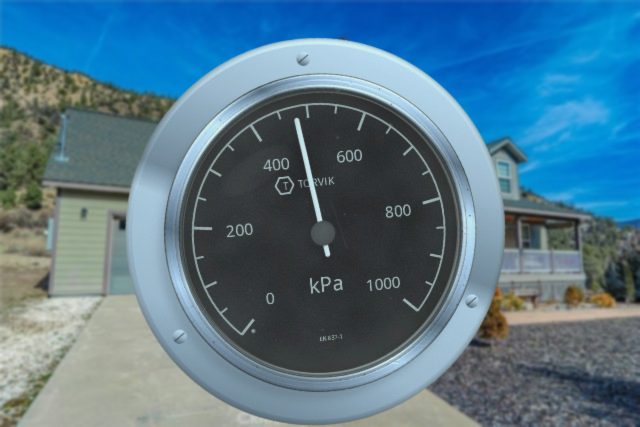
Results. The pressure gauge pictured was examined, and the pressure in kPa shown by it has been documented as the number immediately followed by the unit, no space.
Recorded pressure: 475kPa
